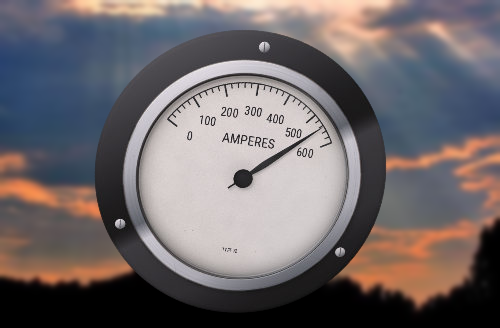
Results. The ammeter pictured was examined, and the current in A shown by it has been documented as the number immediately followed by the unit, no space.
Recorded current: 540A
